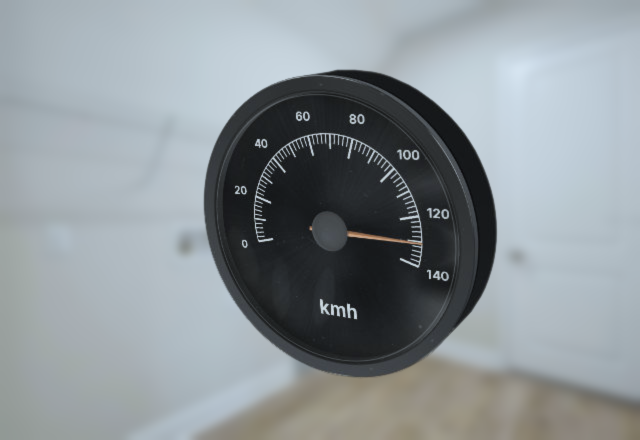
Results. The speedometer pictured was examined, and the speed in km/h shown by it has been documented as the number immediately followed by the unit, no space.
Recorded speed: 130km/h
